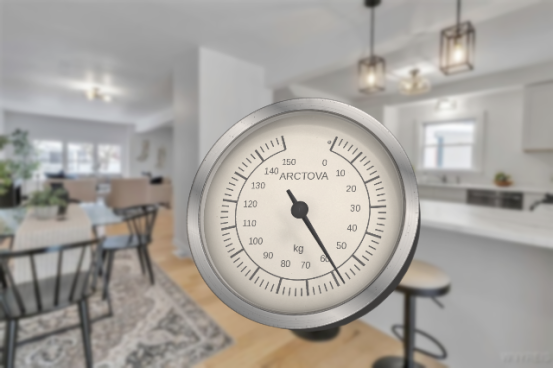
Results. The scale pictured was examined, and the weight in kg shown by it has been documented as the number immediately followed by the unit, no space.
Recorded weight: 58kg
